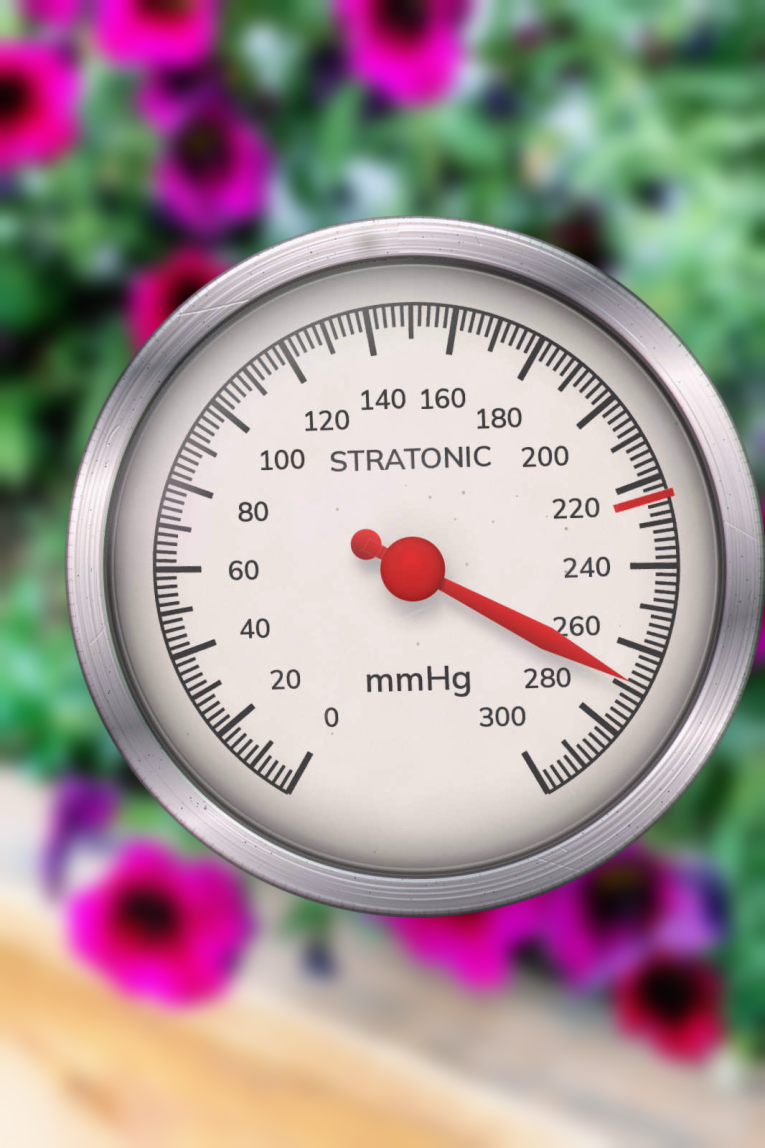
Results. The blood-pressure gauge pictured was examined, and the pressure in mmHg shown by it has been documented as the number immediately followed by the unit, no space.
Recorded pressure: 268mmHg
